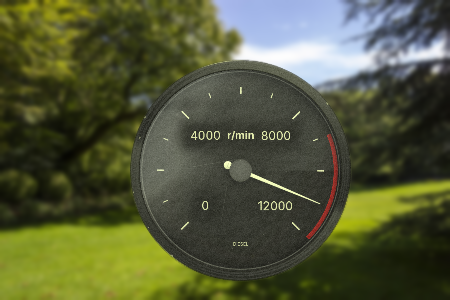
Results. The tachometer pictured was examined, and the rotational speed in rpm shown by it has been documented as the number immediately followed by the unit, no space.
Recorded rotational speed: 11000rpm
